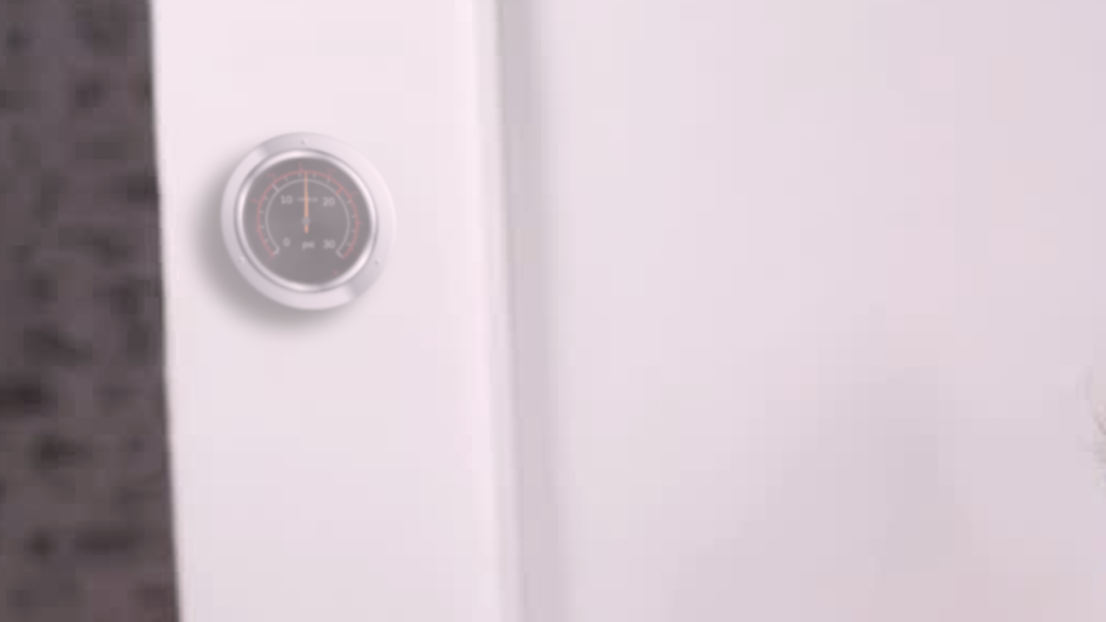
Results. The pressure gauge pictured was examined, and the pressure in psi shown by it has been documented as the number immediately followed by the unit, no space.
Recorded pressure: 15psi
